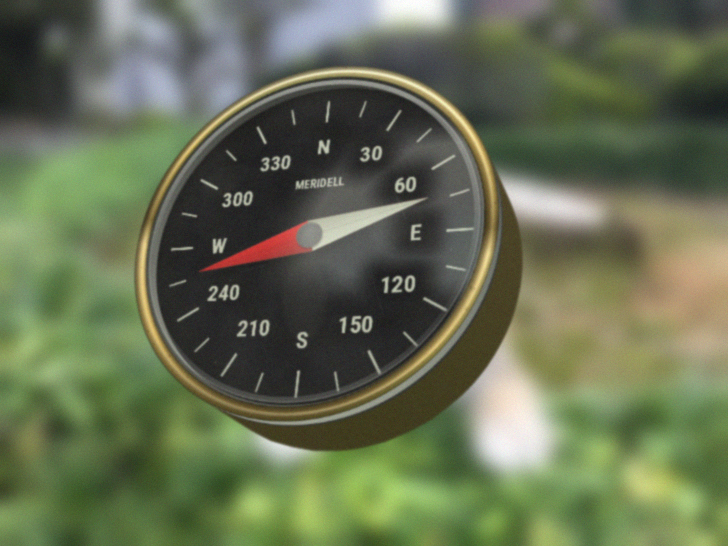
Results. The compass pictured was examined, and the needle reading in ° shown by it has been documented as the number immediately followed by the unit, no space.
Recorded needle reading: 255°
